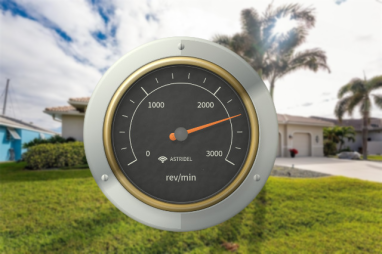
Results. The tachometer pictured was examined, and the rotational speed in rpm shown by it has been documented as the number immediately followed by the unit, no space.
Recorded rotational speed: 2400rpm
